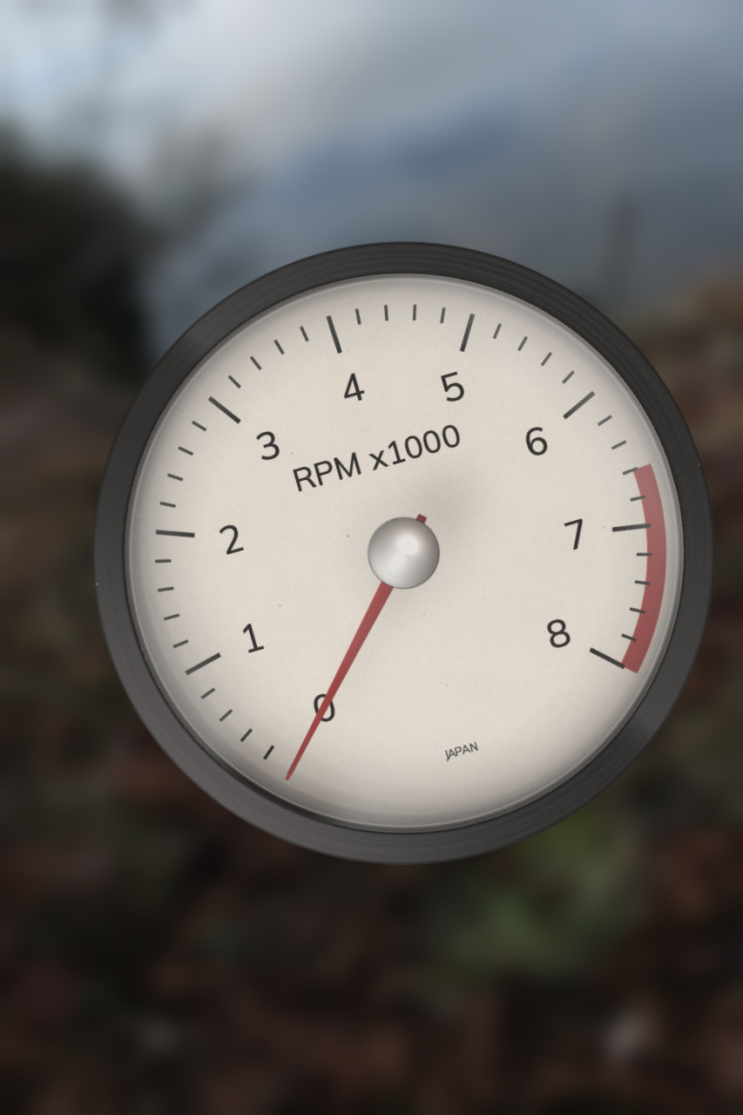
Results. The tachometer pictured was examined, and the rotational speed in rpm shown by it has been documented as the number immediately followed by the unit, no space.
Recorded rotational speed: 0rpm
